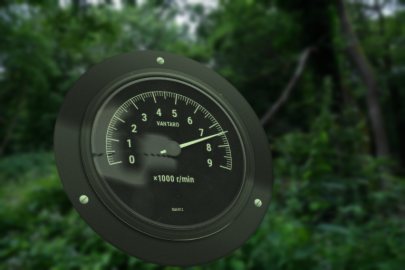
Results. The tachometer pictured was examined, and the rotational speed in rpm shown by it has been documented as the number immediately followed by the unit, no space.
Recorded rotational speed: 7500rpm
